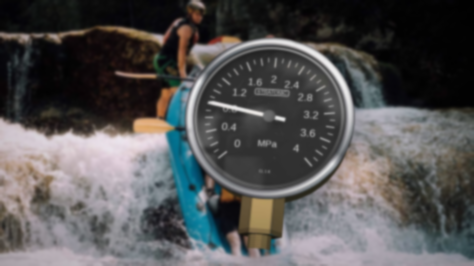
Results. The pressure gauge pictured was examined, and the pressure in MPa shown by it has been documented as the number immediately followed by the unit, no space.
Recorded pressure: 0.8MPa
